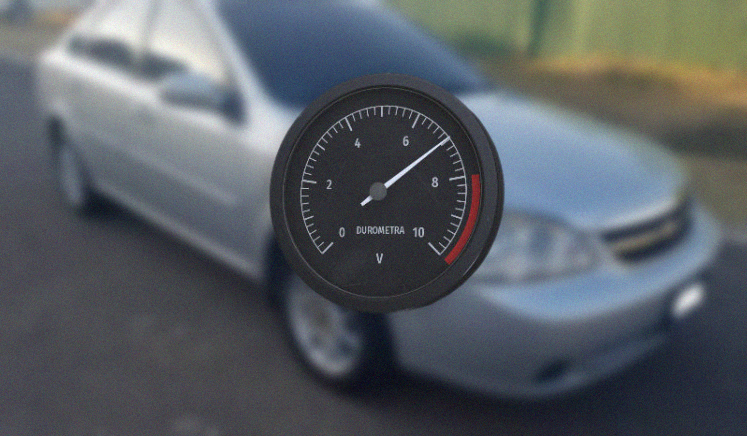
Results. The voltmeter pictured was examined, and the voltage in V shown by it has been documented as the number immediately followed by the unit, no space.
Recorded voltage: 7V
